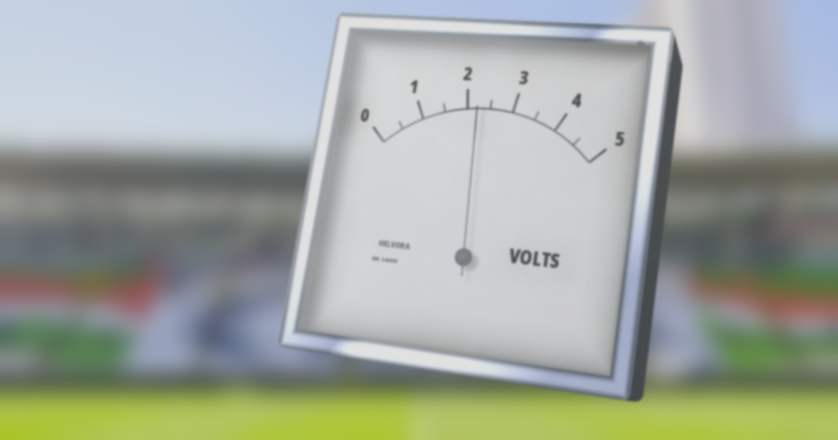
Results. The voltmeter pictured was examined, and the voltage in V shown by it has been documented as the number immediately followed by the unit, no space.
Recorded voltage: 2.25V
